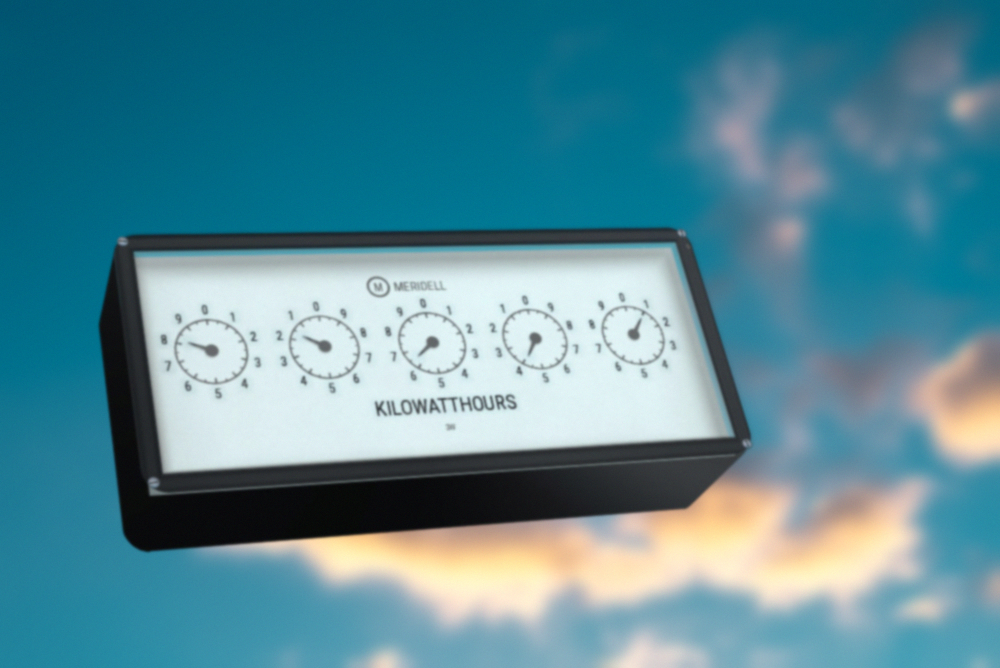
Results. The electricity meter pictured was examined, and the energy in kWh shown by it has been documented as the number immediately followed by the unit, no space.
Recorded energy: 81641kWh
